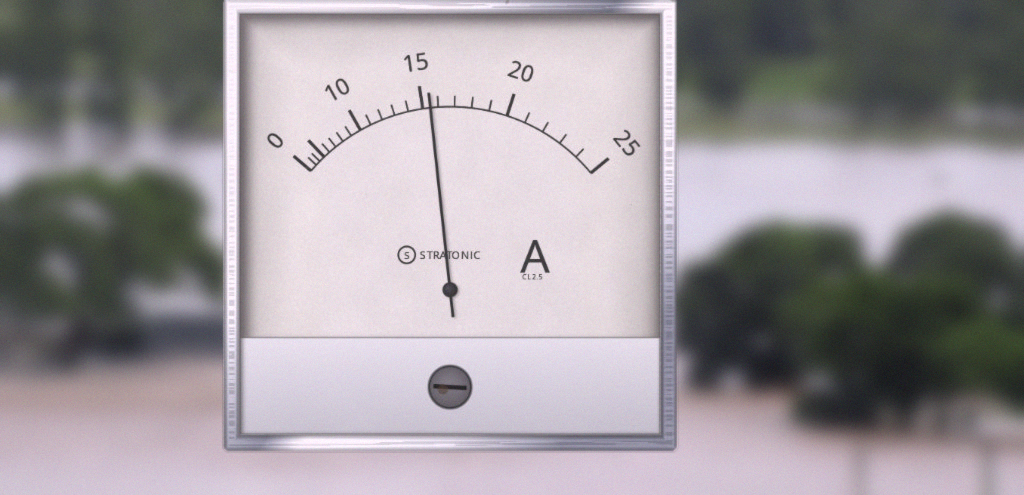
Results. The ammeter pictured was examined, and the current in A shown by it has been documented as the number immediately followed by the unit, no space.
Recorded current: 15.5A
